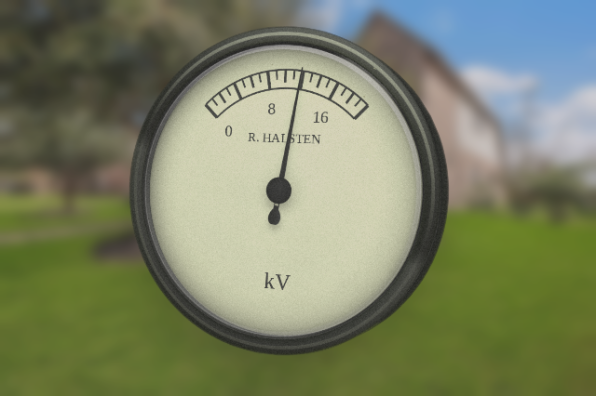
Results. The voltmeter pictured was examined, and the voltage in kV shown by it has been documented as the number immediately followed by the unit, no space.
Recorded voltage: 12kV
